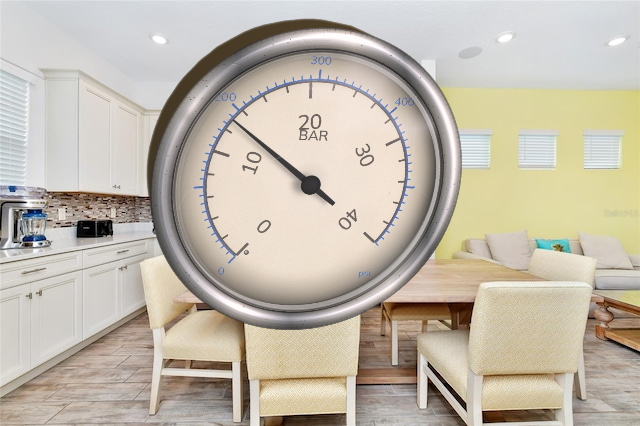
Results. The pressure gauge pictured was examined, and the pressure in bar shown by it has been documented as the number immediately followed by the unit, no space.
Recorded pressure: 13bar
